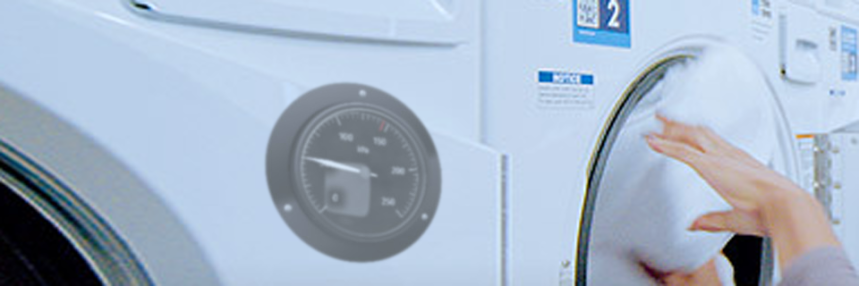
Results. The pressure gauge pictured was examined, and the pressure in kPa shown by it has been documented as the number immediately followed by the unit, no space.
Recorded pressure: 50kPa
